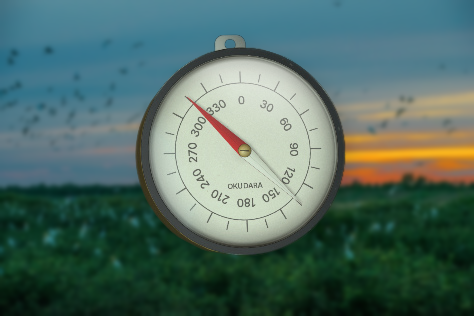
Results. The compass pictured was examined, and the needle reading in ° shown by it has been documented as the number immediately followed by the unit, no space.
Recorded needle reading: 315°
